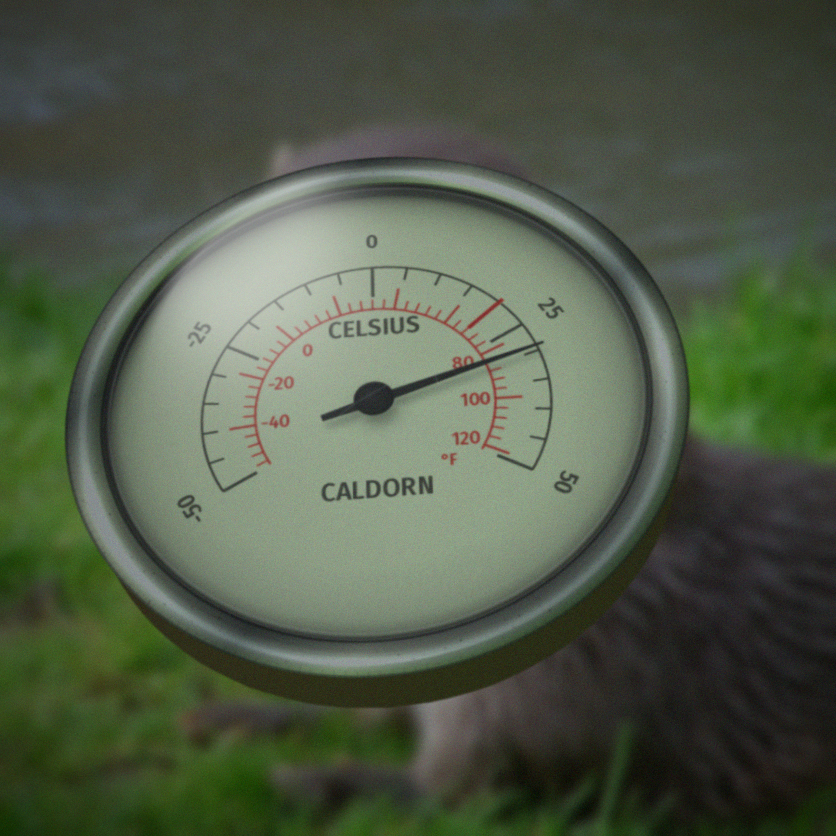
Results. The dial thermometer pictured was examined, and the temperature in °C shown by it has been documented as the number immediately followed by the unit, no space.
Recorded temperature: 30°C
